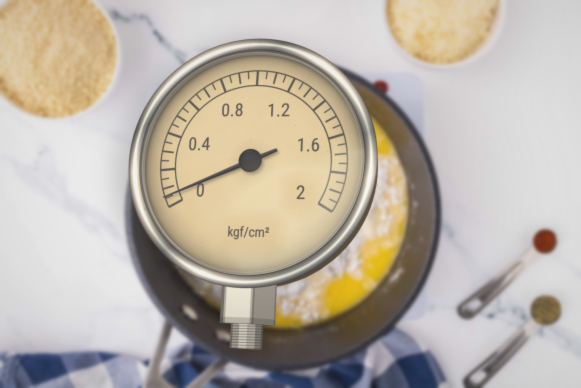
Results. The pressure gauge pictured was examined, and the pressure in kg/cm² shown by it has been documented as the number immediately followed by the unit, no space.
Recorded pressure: 0.05kg/cm²
